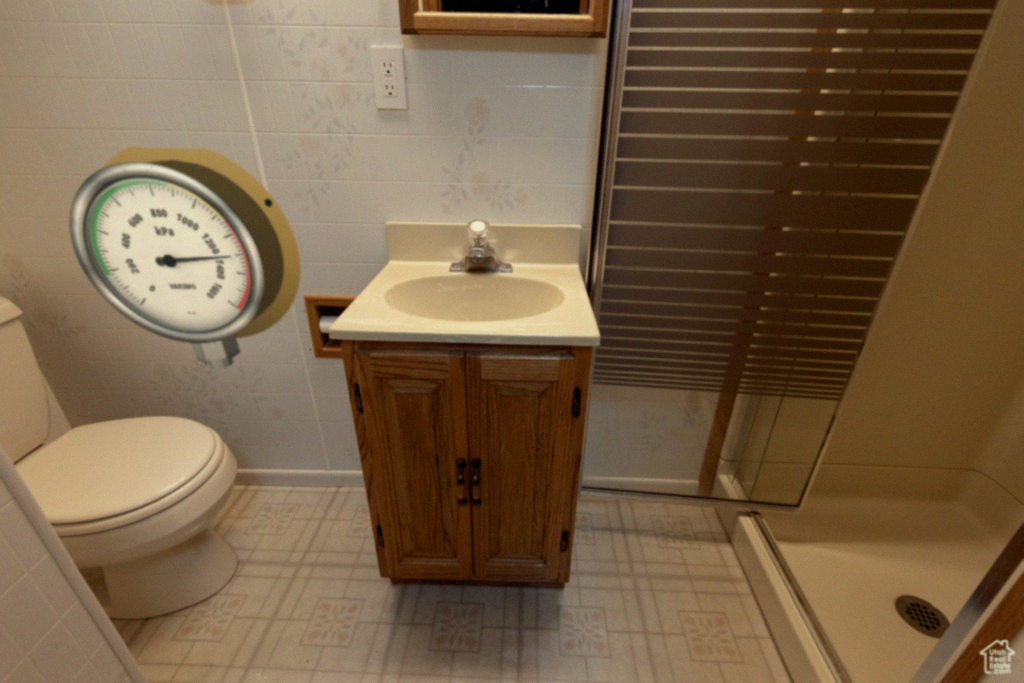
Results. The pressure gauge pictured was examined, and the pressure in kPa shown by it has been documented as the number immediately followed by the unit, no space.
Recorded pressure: 1300kPa
